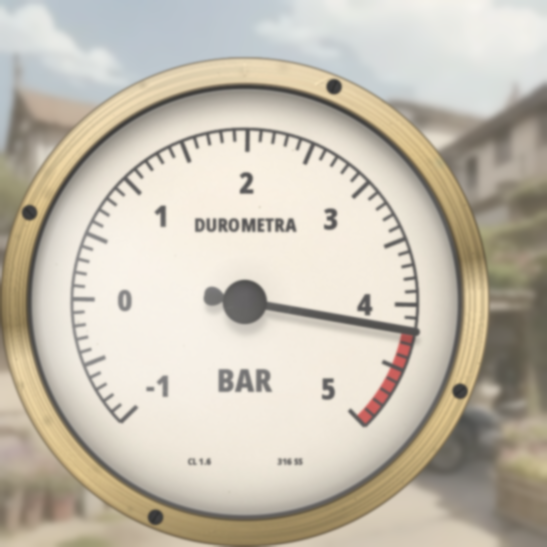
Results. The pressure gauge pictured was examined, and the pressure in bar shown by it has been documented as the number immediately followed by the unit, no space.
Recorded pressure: 4.2bar
